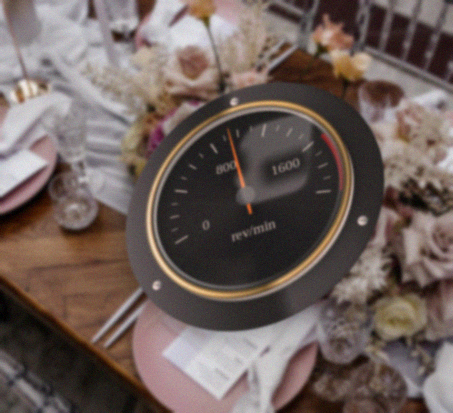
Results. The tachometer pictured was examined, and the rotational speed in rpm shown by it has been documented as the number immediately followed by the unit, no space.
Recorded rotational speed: 950rpm
